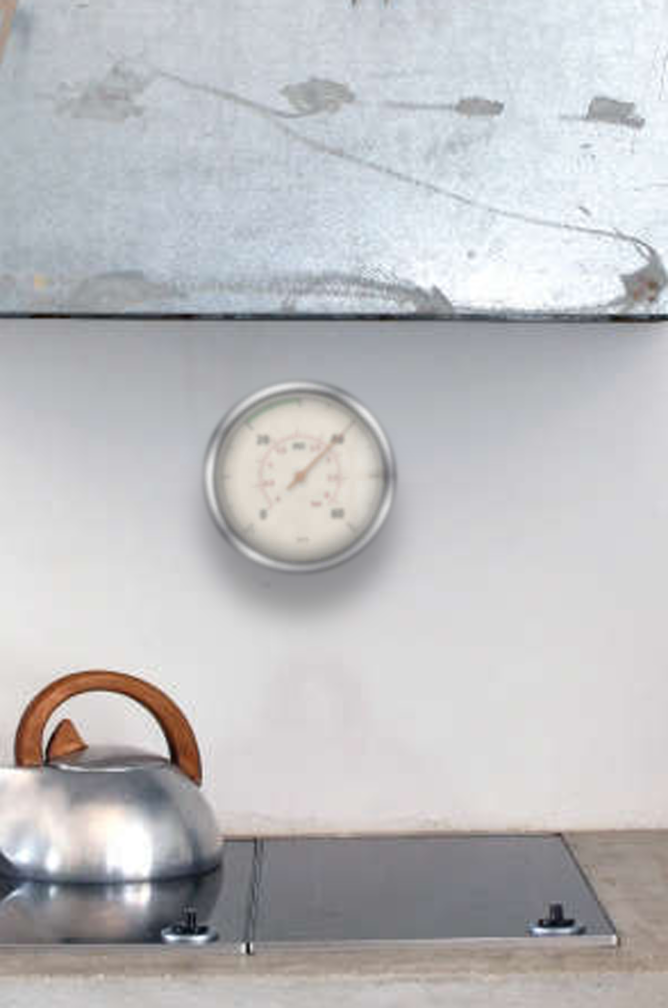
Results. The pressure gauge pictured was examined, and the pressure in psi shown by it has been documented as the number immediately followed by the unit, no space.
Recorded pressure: 40psi
